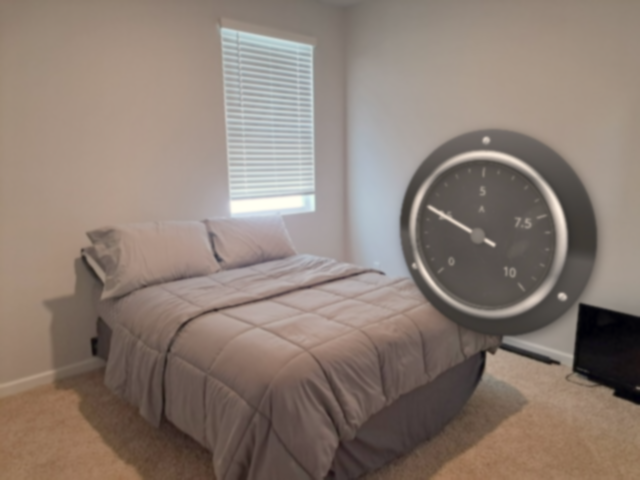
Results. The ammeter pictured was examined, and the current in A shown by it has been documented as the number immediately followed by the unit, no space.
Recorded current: 2.5A
